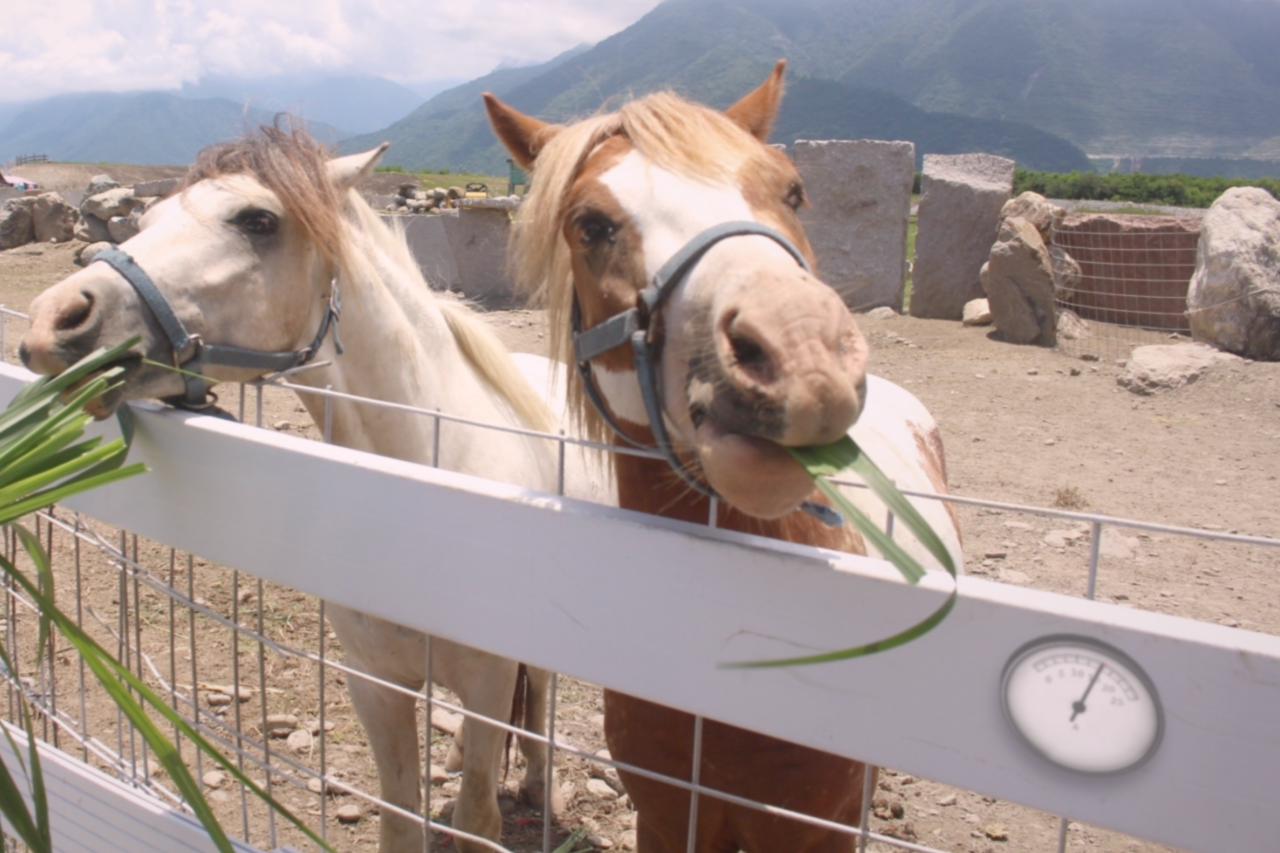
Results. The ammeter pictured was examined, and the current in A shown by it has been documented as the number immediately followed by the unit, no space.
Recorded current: 15A
